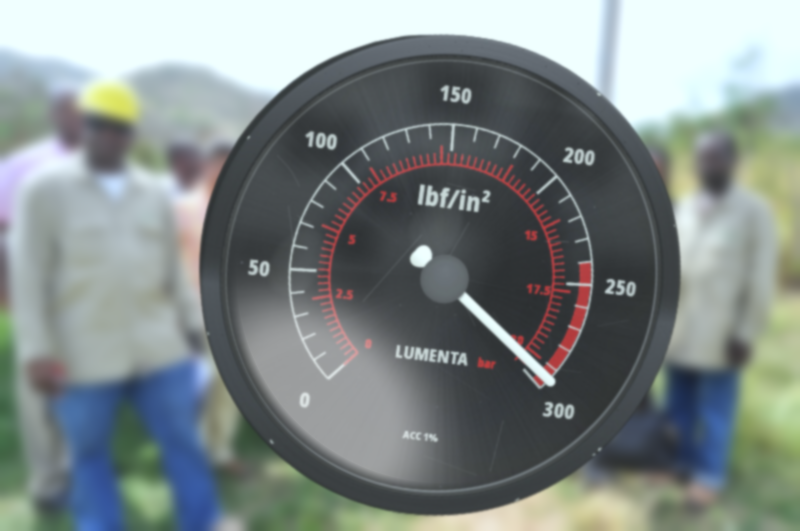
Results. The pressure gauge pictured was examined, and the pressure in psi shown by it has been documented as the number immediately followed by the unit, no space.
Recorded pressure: 295psi
